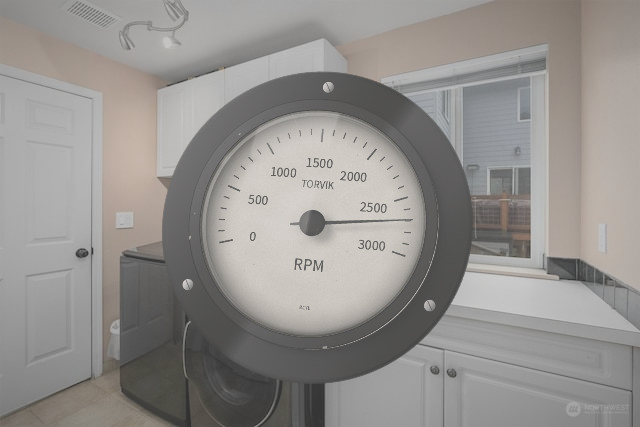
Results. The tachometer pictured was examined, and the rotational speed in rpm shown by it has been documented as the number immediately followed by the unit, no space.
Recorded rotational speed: 2700rpm
